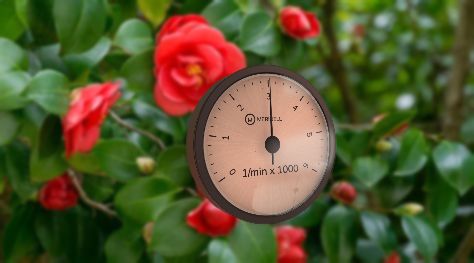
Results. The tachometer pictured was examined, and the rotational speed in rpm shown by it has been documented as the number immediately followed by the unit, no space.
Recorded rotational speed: 3000rpm
